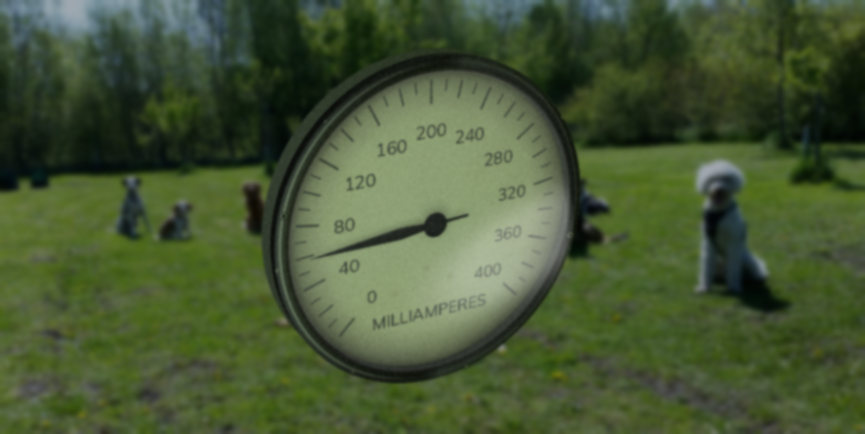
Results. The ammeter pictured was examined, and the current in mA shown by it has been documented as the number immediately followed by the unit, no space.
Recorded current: 60mA
